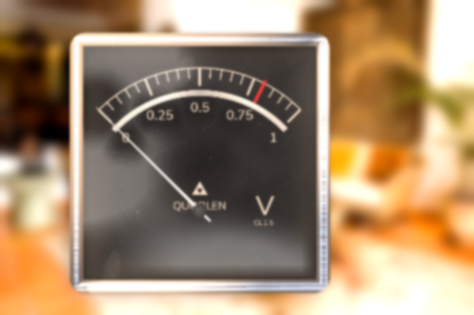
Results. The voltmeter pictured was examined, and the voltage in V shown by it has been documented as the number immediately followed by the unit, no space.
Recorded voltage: 0V
